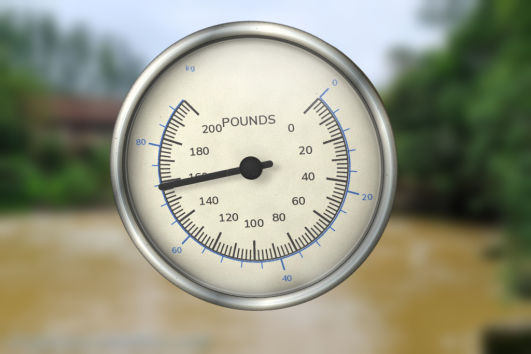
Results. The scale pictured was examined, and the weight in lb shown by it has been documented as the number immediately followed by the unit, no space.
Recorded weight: 158lb
